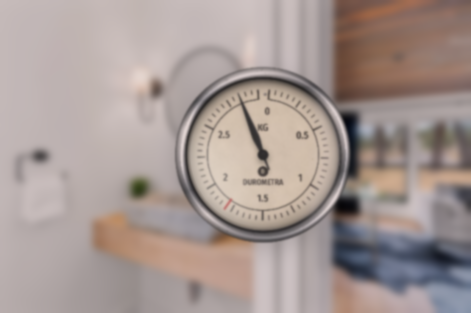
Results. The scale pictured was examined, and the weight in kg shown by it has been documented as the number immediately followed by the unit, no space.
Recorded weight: 2.85kg
